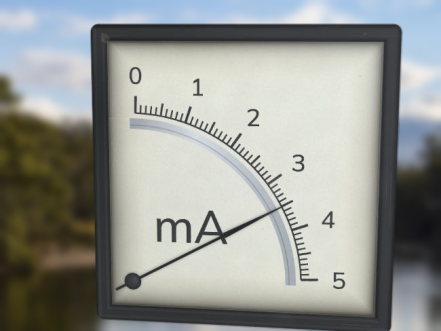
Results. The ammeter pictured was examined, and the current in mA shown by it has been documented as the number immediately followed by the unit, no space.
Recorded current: 3.5mA
